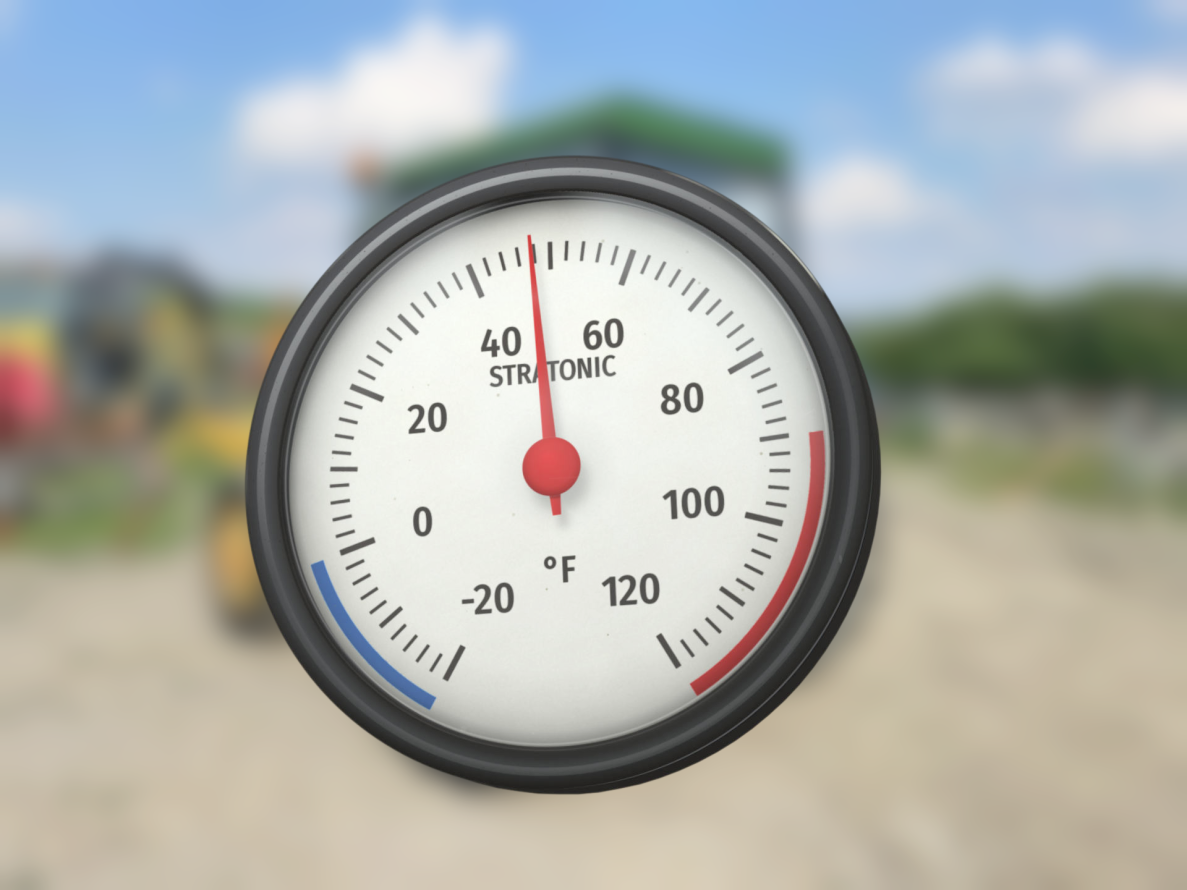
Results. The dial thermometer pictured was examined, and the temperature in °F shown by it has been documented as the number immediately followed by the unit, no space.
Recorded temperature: 48°F
